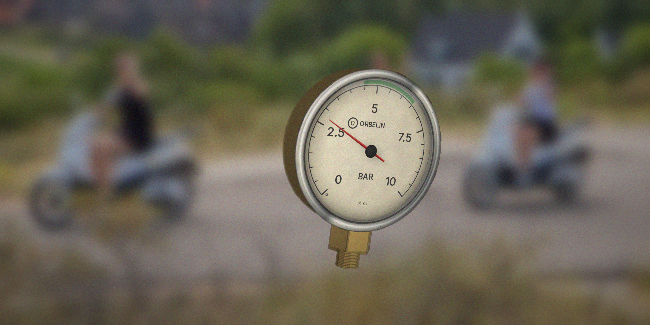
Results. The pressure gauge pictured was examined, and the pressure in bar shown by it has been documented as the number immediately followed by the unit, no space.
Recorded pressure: 2.75bar
